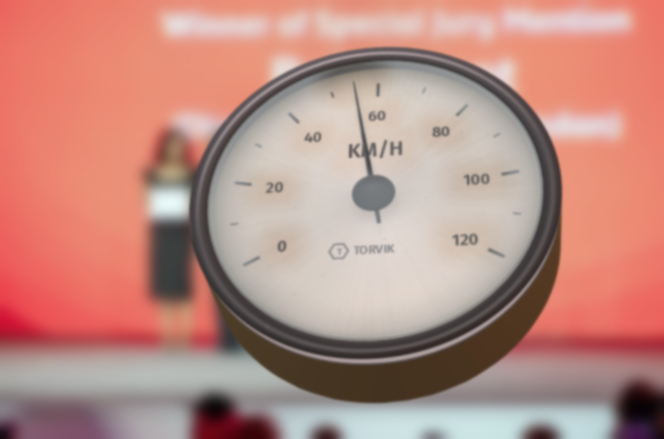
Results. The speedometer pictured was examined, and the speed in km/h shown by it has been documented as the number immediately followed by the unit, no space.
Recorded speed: 55km/h
